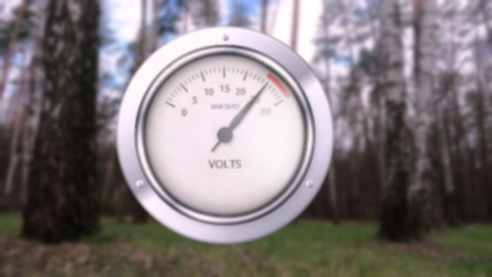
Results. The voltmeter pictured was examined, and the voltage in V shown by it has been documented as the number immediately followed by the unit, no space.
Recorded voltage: 25V
